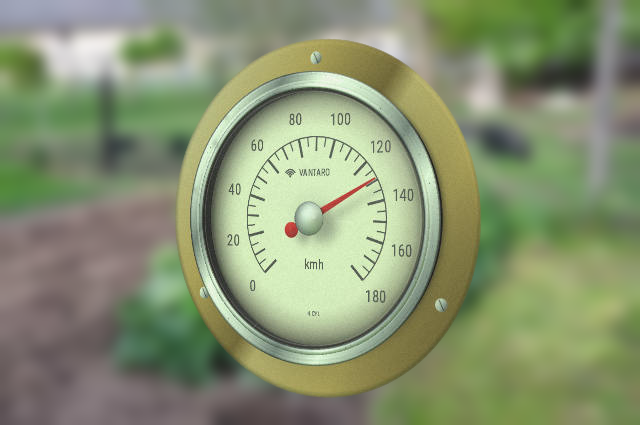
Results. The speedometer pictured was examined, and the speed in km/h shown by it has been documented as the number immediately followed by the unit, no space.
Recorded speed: 130km/h
